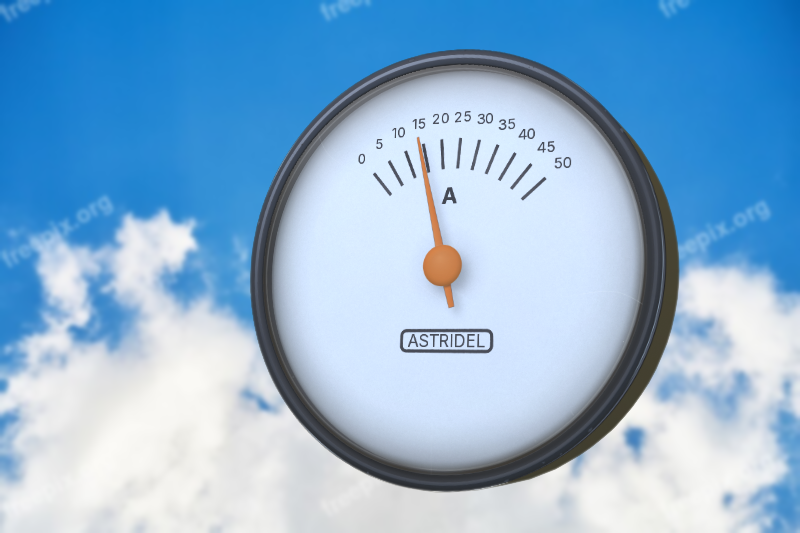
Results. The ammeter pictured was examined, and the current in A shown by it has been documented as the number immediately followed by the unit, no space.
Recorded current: 15A
